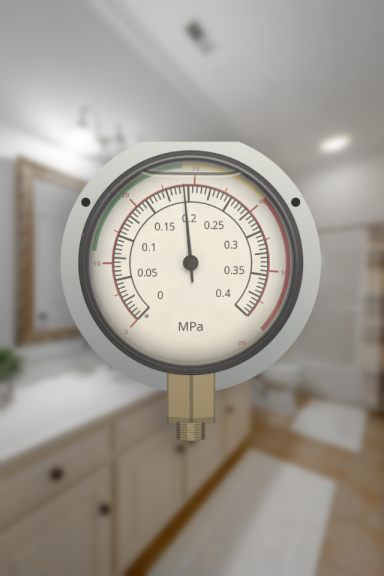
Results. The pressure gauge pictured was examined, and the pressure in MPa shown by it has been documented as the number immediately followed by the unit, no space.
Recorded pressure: 0.195MPa
